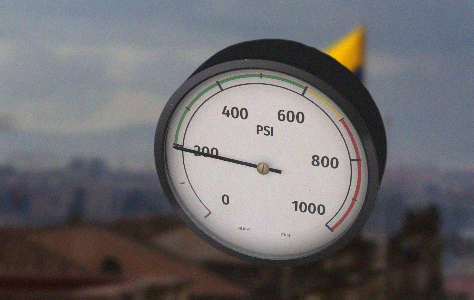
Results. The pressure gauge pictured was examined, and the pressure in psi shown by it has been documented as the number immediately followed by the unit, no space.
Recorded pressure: 200psi
